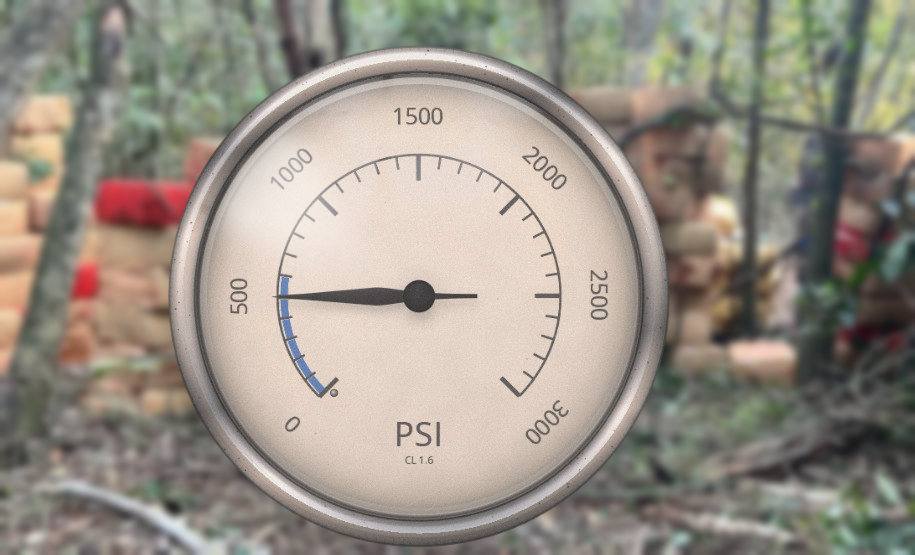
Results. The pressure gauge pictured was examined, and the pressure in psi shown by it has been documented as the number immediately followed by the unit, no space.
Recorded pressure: 500psi
